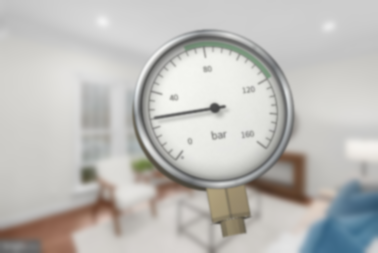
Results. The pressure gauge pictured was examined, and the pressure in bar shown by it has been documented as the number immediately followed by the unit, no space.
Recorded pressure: 25bar
